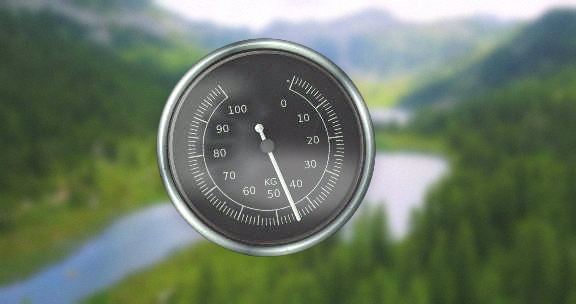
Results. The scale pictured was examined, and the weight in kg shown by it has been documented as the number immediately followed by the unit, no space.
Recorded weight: 45kg
